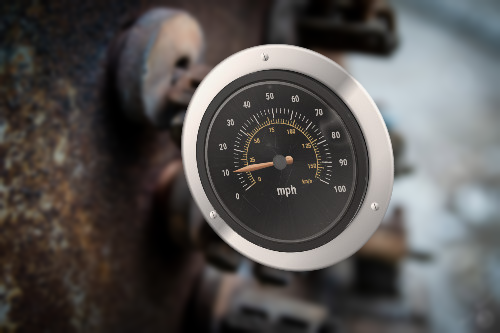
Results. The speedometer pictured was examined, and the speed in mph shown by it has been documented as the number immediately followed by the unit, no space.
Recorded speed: 10mph
